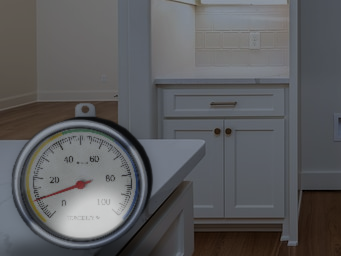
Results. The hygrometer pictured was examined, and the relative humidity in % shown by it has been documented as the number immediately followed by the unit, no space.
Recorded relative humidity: 10%
